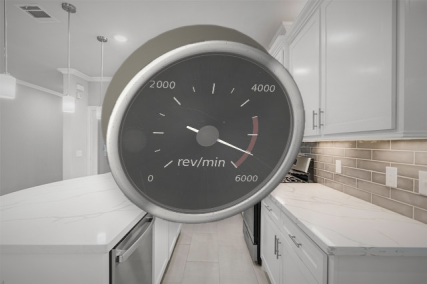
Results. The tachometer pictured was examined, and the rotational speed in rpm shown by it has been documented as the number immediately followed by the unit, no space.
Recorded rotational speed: 5500rpm
